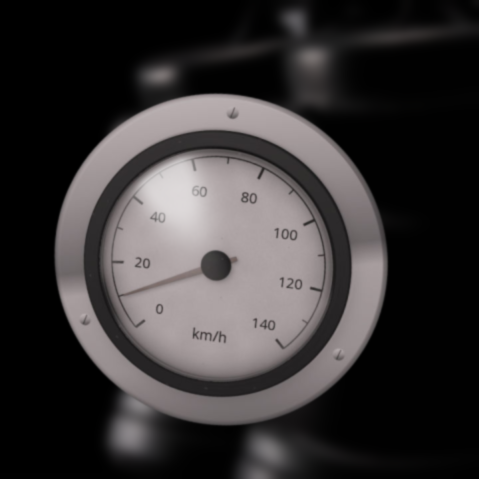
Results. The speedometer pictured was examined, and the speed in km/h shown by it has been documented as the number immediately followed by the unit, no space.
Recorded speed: 10km/h
